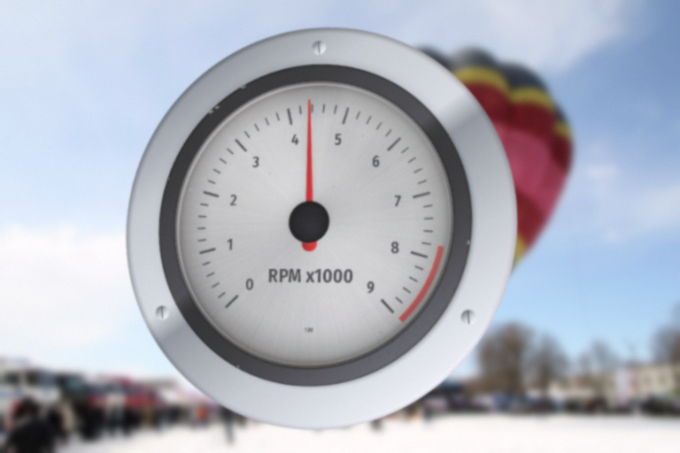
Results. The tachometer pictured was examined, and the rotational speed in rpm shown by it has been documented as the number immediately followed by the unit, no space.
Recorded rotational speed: 4400rpm
